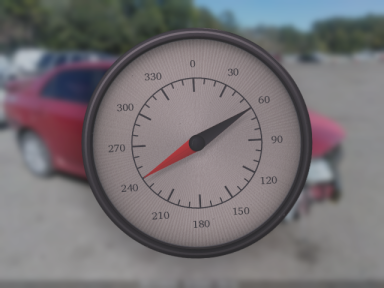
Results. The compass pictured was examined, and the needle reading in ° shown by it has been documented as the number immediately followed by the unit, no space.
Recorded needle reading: 240°
